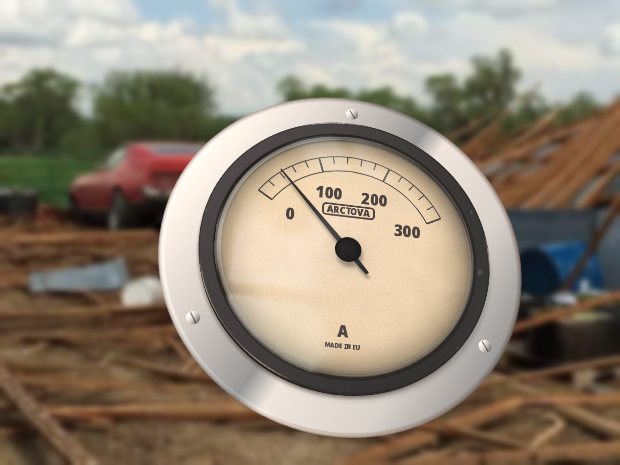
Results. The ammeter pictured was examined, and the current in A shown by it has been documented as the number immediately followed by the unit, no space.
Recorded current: 40A
